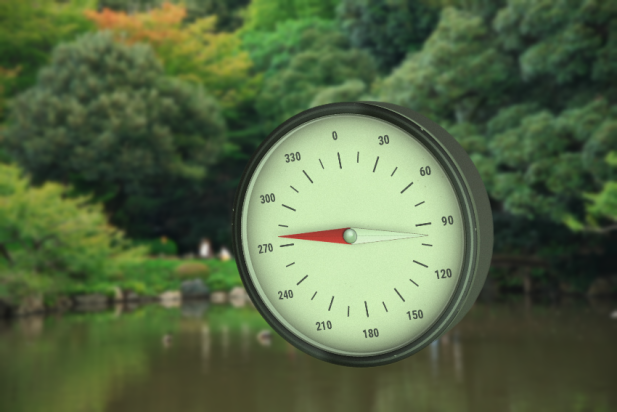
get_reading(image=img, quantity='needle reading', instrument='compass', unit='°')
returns 277.5 °
